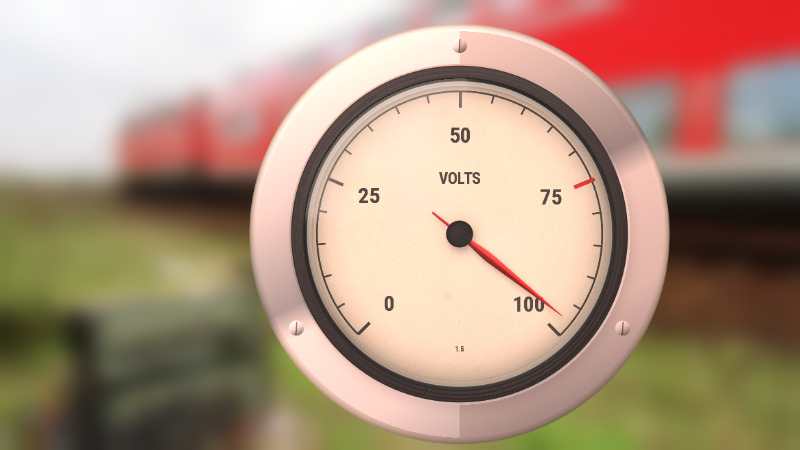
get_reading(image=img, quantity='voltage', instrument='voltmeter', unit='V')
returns 97.5 V
